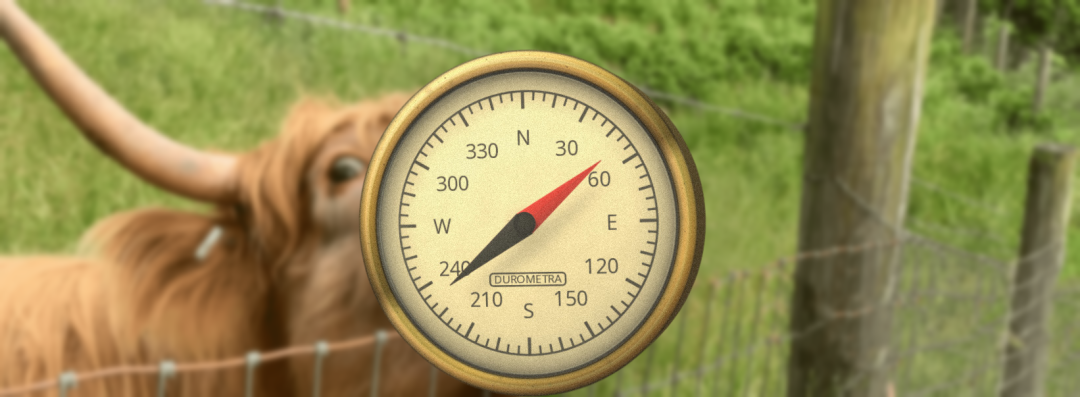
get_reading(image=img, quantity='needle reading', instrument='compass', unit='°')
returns 52.5 °
